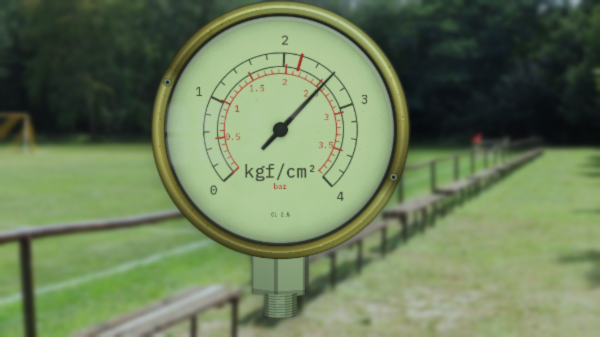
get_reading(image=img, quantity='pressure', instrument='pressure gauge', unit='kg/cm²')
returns 2.6 kg/cm²
